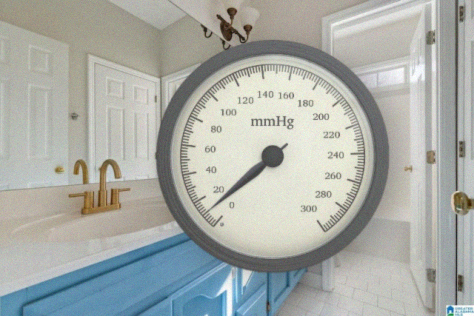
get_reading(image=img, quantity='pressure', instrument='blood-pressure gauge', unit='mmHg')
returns 10 mmHg
